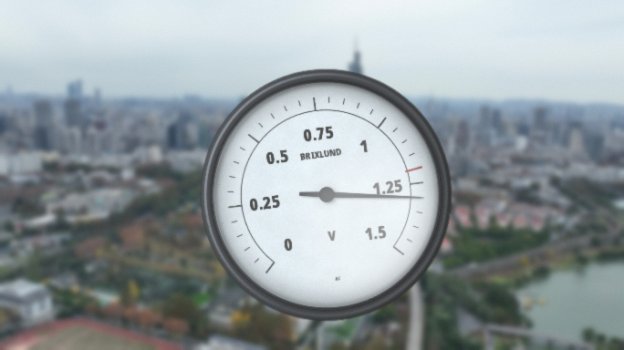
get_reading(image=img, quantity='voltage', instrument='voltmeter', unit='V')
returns 1.3 V
